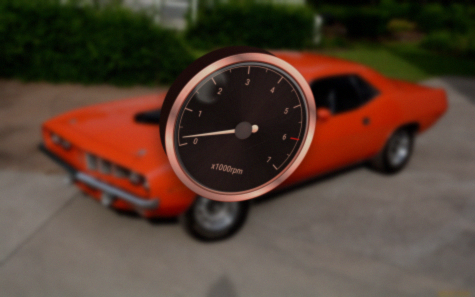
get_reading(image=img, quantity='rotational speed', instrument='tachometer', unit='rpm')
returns 250 rpm
